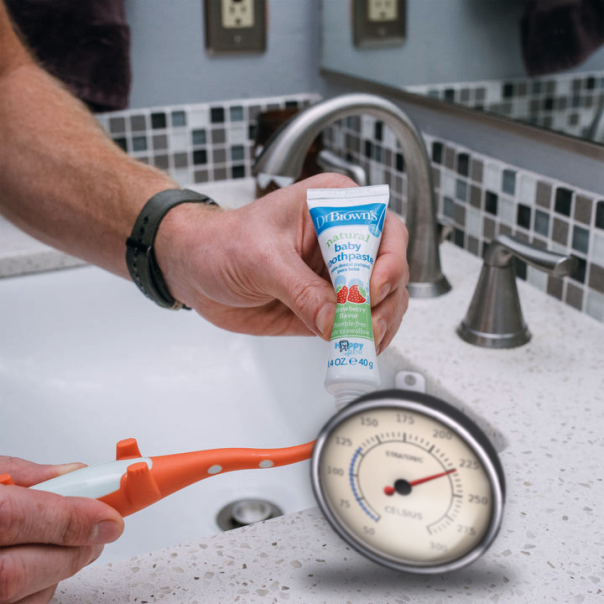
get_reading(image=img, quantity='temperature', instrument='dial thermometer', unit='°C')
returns 225 °C
